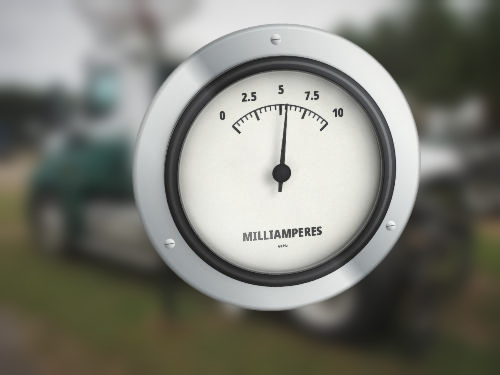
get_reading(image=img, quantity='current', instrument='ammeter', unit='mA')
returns 5.5 mA
